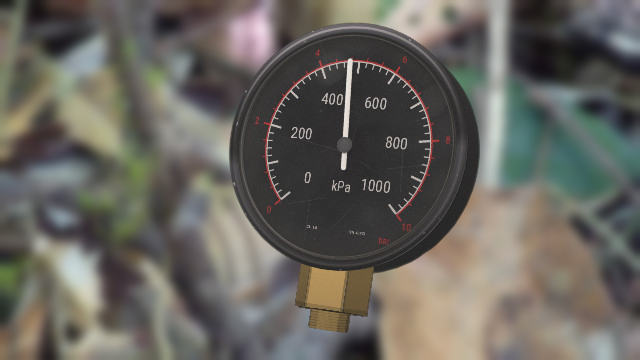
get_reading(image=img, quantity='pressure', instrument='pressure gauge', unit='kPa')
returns 480 kPa
